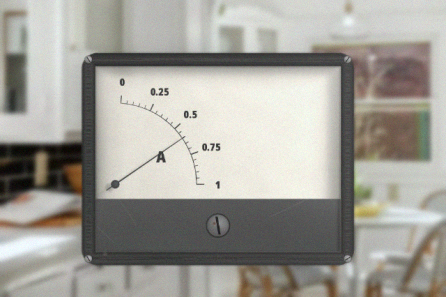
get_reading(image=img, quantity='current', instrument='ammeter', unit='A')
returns 0.6 A
